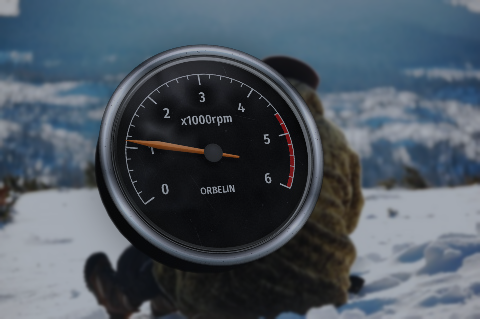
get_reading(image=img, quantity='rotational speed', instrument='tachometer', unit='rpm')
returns 1100 rpm
